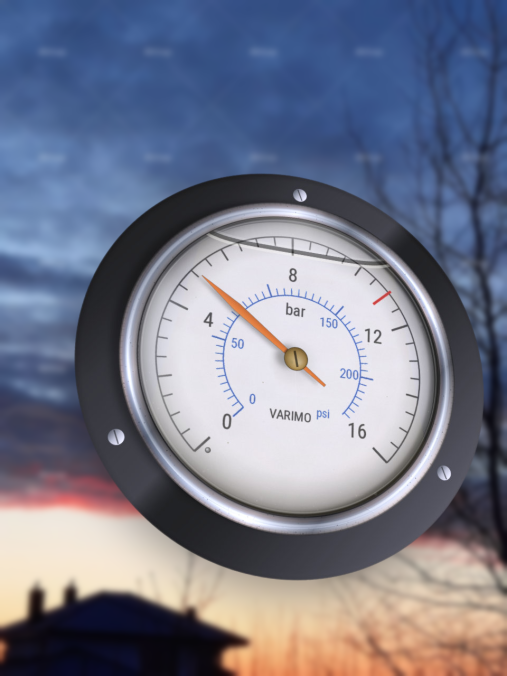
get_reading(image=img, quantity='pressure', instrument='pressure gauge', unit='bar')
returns 5 bar
